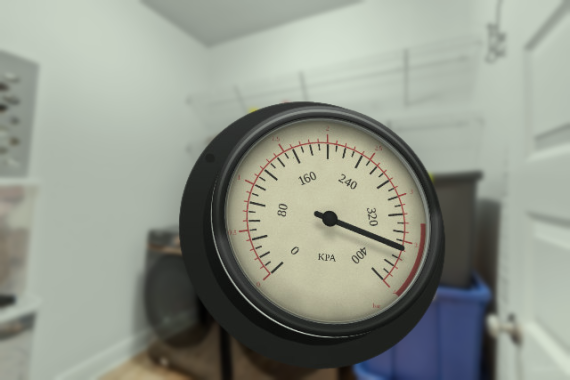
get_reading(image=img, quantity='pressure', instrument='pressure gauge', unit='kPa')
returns 360 kPa
